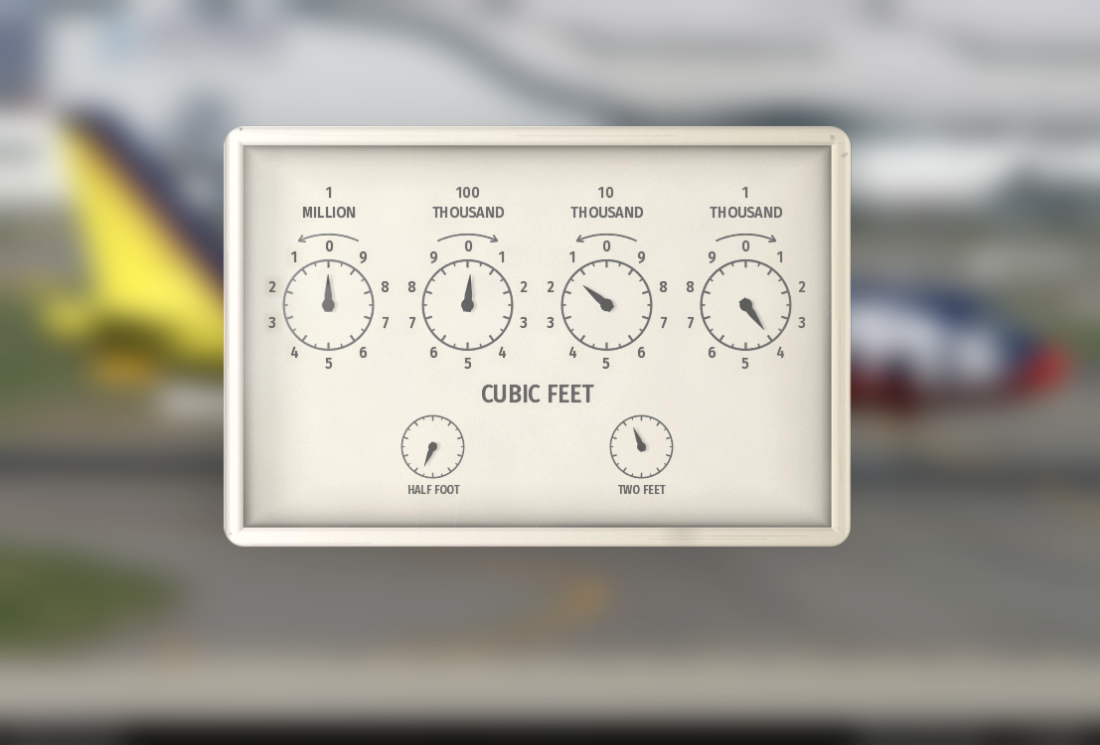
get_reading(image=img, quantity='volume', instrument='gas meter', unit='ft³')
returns 1400 ft³
